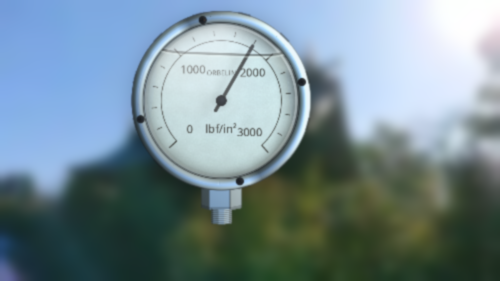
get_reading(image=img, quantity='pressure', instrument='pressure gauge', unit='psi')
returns 1800 psi
